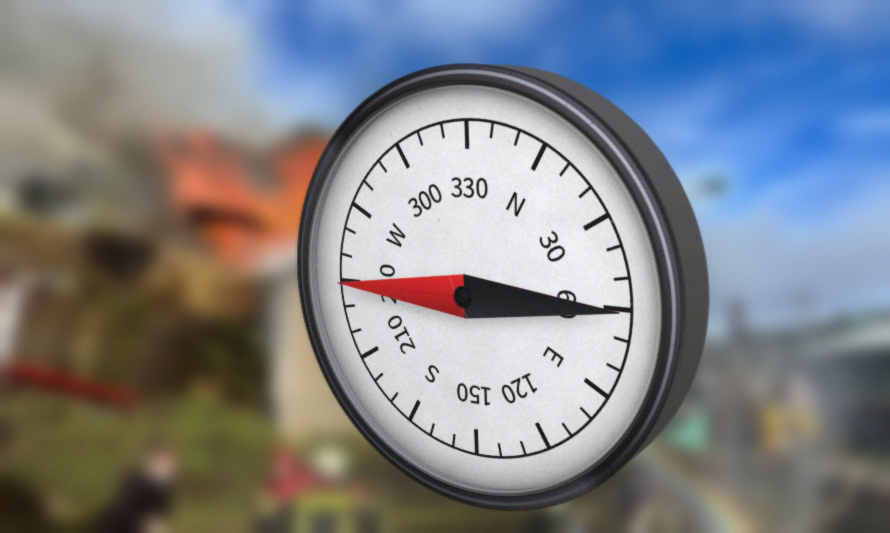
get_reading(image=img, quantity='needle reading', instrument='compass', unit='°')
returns 240 °
